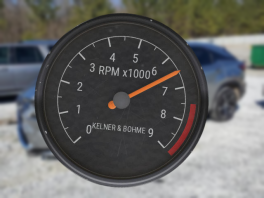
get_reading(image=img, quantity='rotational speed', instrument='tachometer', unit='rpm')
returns 6500 rpm
